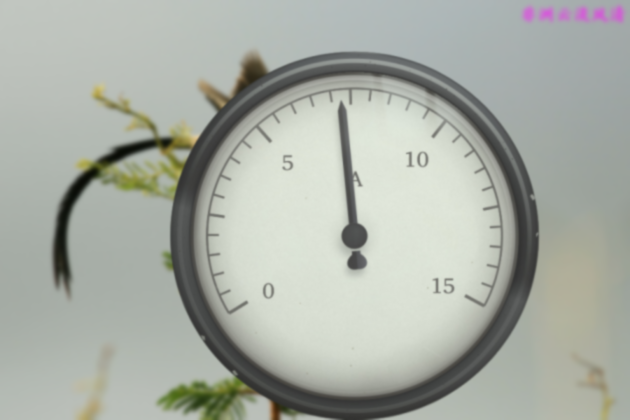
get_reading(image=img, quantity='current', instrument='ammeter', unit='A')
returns 7.25 A
